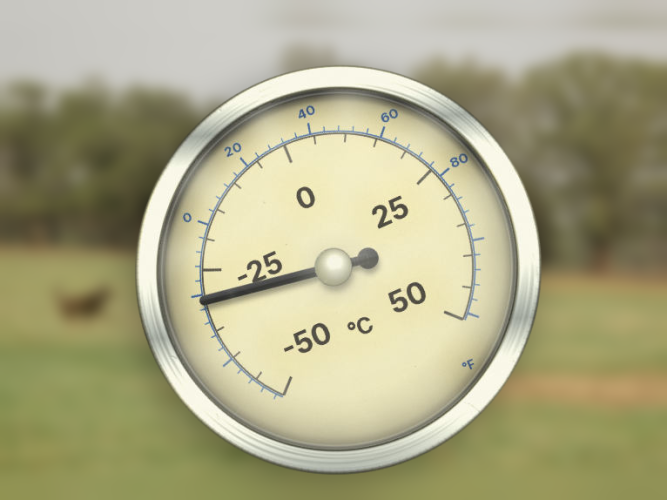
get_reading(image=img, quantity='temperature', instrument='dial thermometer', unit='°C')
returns -30 °C
